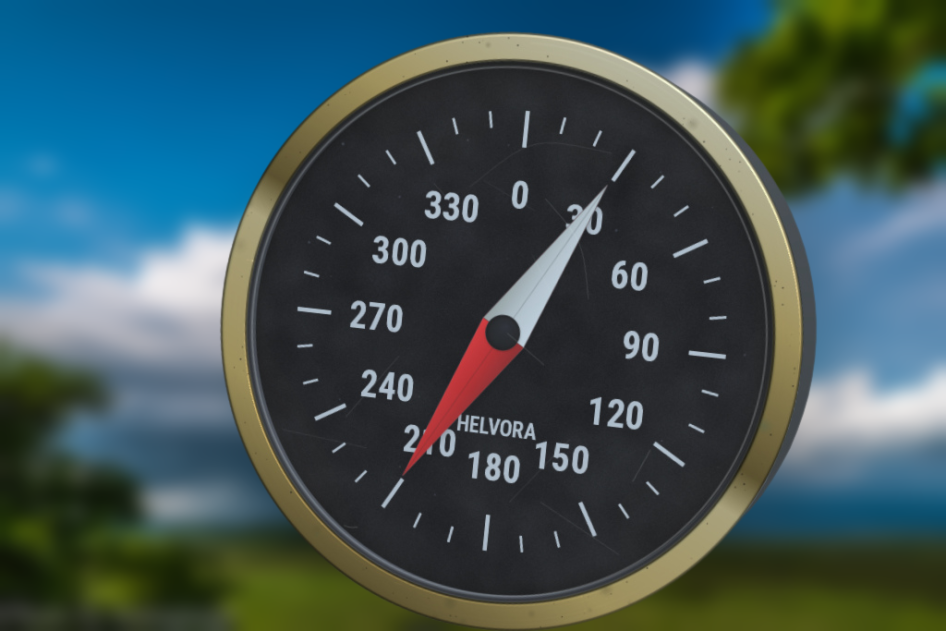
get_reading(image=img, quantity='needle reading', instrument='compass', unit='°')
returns 210 °
